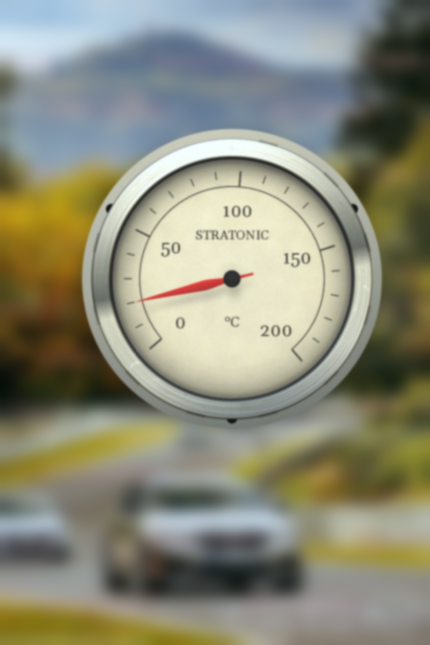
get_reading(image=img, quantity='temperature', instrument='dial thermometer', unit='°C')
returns 20 °C
